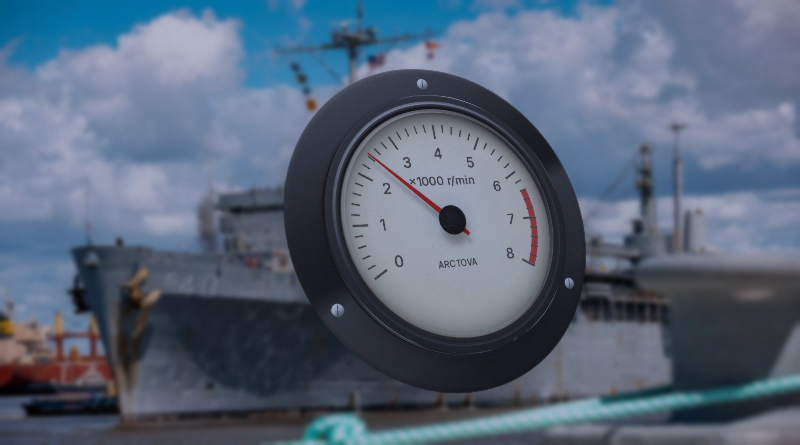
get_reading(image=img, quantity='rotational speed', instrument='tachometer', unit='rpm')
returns 2400 rpm
